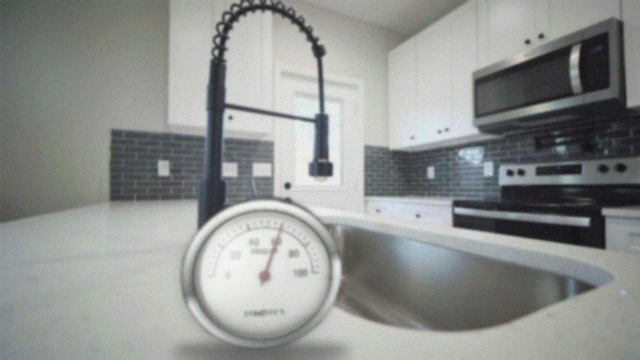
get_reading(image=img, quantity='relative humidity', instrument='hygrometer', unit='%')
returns 60 %
